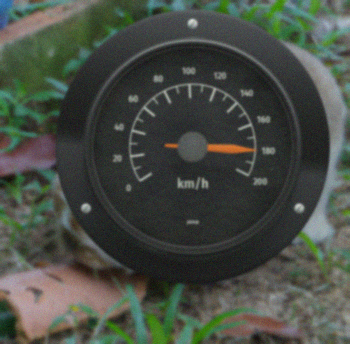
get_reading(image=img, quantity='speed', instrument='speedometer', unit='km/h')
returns 180 km/h
